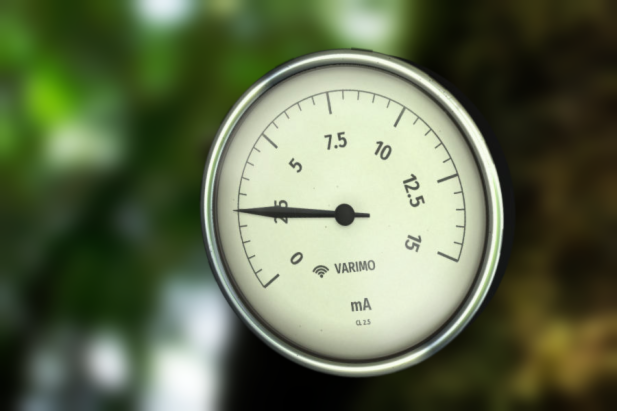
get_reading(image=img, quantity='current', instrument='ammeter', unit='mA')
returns 2.5 mA
